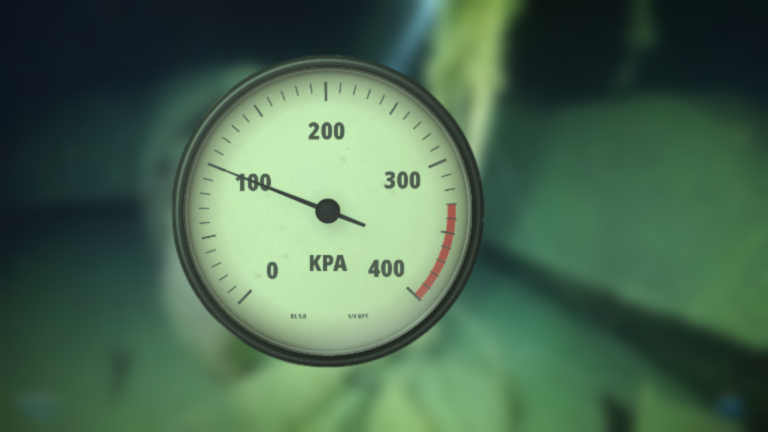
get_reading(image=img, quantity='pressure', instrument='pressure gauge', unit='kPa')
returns 100 kPa
